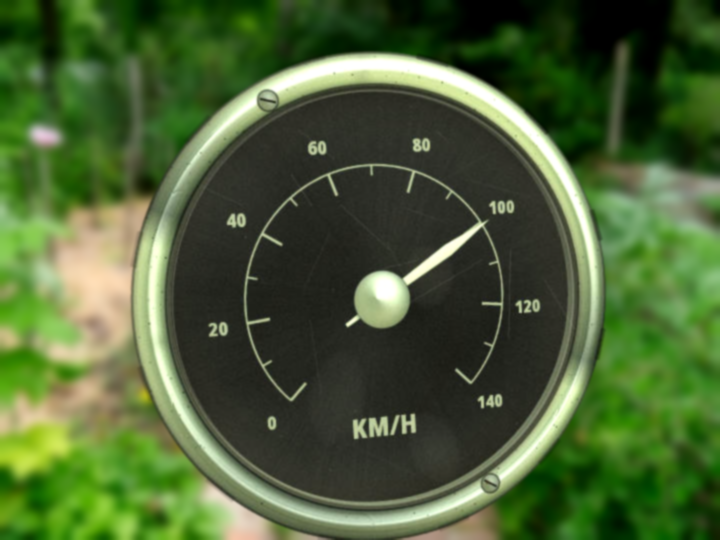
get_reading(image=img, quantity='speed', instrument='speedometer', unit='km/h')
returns 100 km/h
